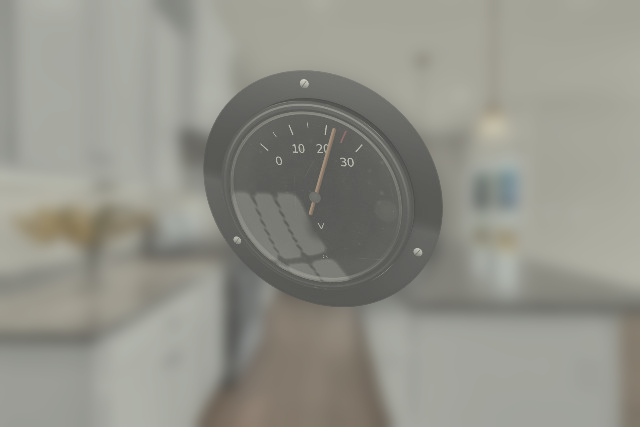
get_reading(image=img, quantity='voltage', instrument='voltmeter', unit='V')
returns 22.5 V
